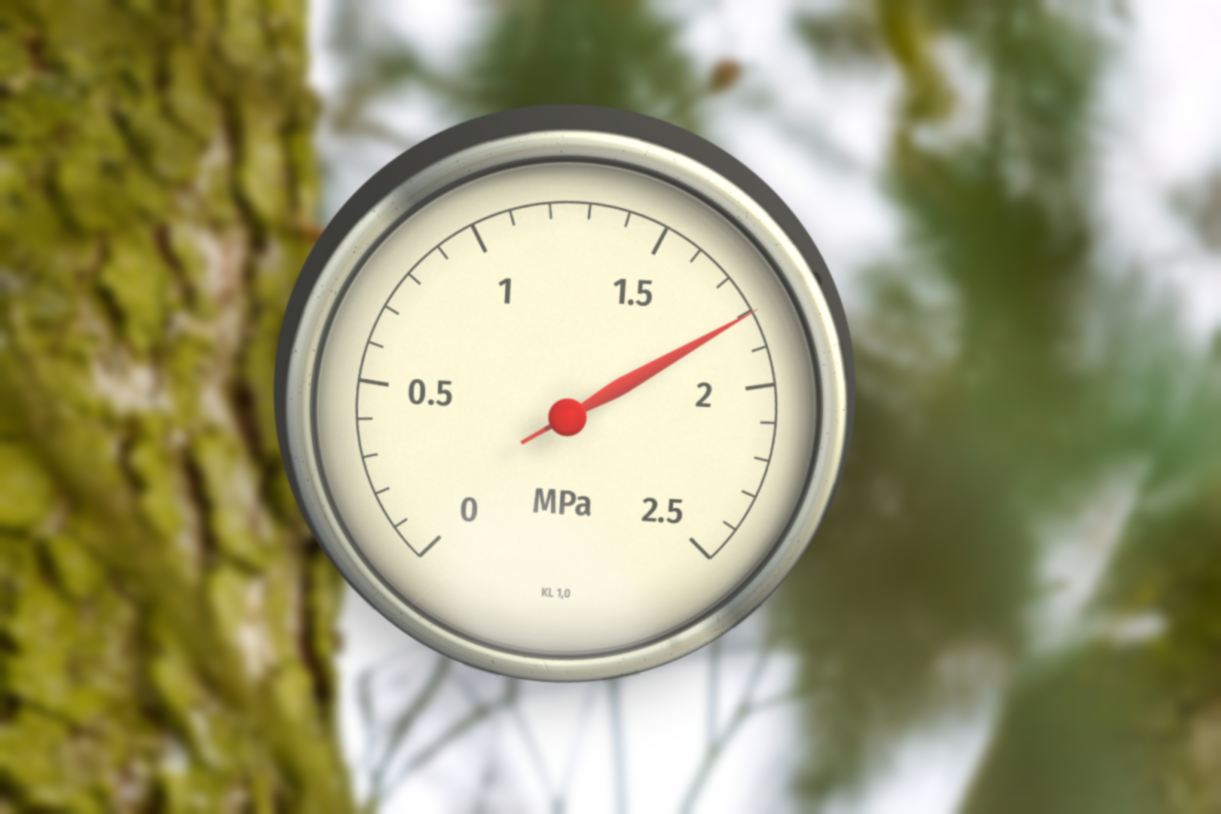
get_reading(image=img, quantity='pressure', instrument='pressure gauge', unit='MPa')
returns 1.8 MPa
